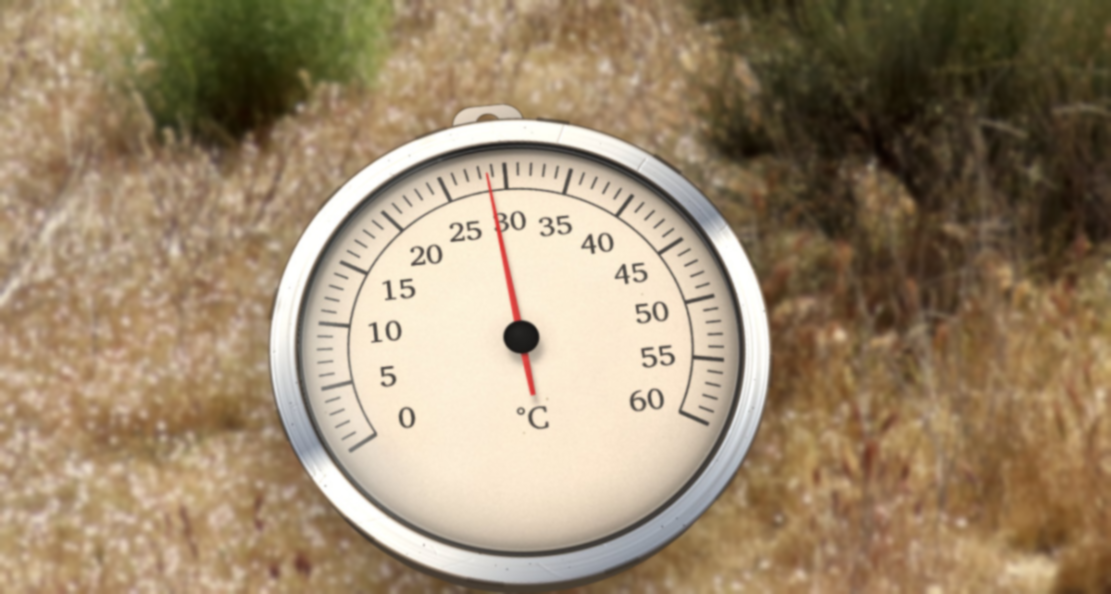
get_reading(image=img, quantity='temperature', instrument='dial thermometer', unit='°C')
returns 28.5 °C
